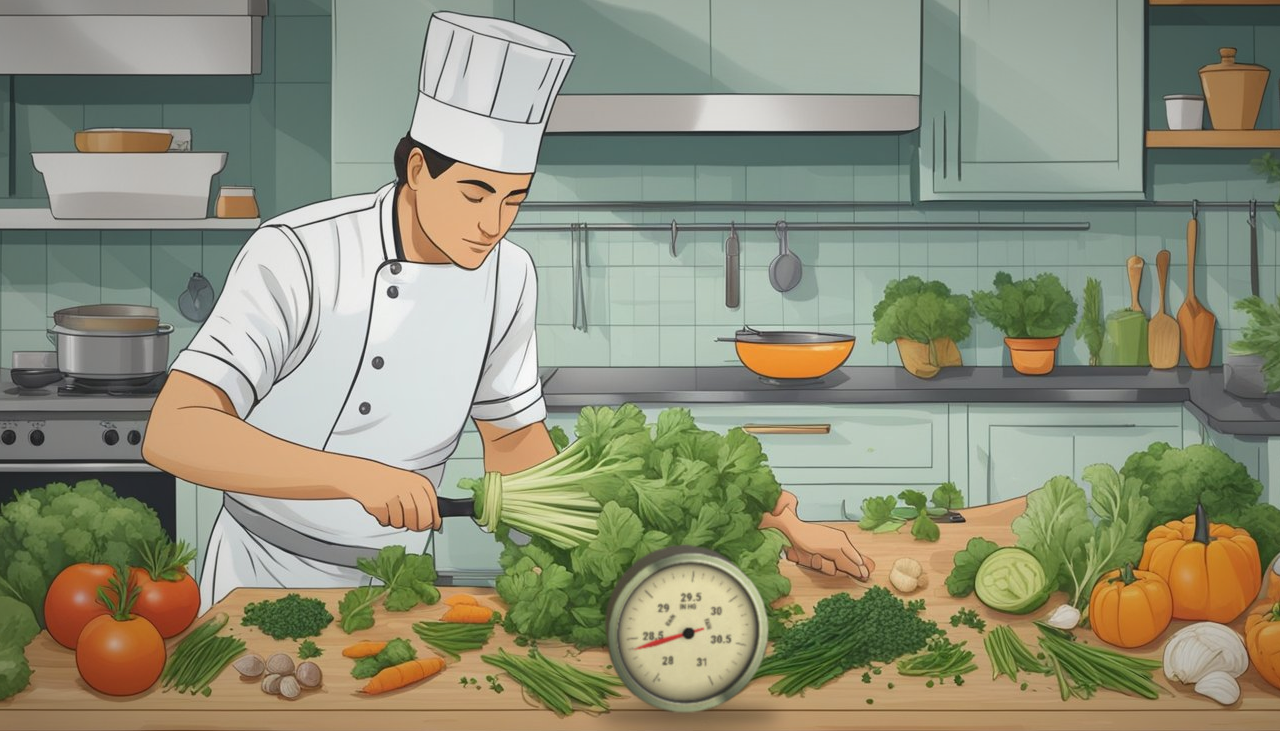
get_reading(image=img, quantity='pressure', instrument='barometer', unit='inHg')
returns 28.4 inHg
